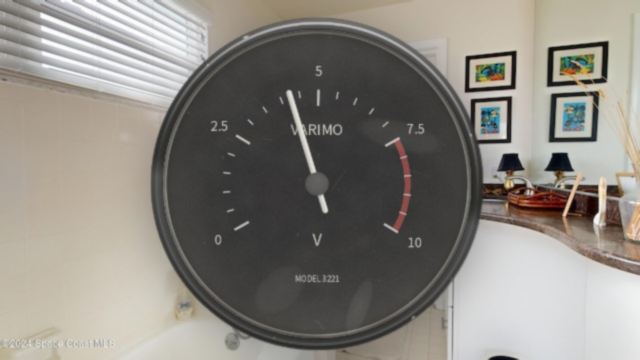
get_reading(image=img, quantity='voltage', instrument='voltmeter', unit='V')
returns 4.25 V
